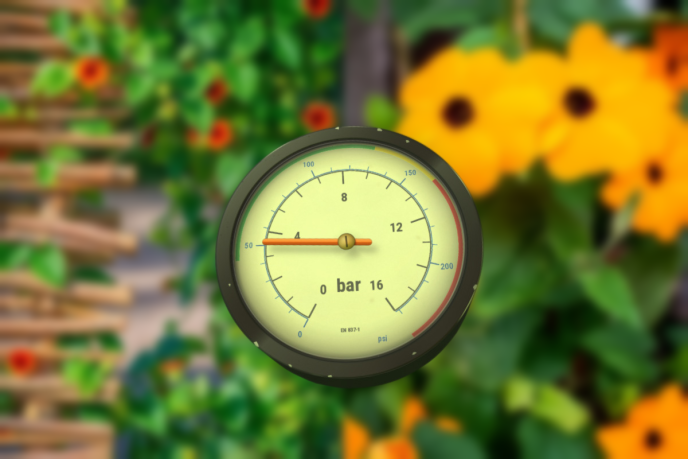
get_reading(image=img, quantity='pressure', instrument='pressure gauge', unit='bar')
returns 3.5 bar
